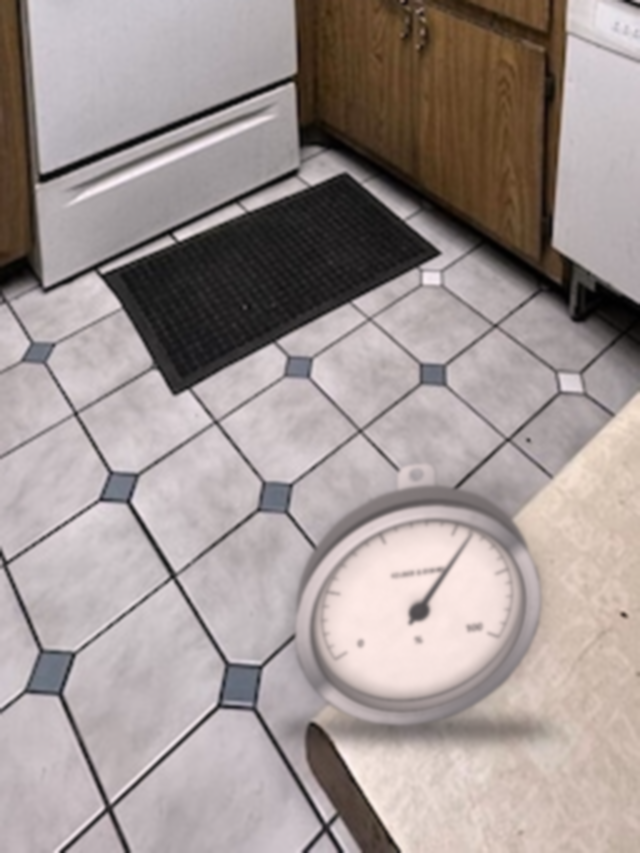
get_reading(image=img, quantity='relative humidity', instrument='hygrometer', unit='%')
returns 64 %
